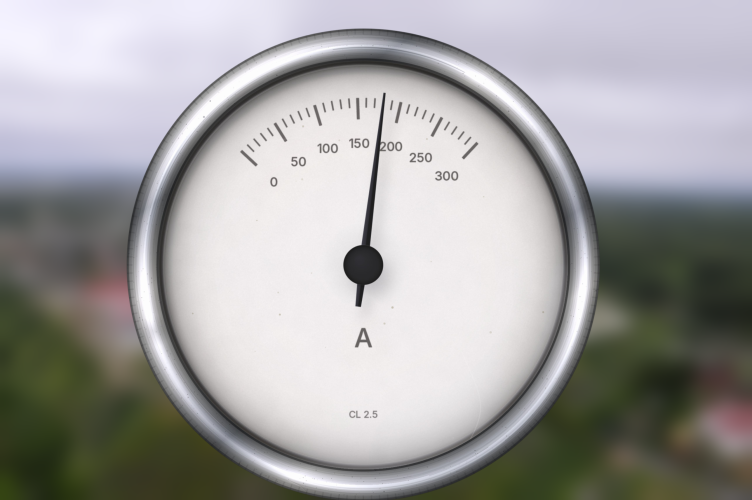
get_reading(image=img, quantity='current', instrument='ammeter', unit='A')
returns 180 A
